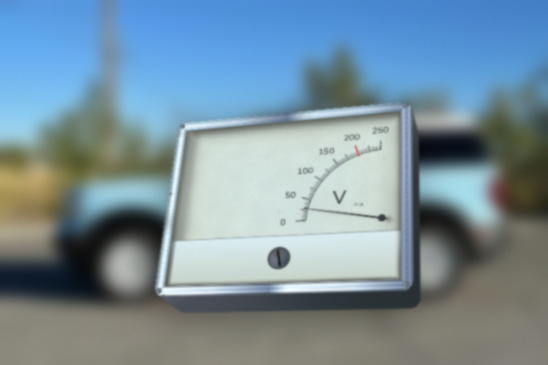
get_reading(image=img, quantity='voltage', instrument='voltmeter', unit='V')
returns 25 V
